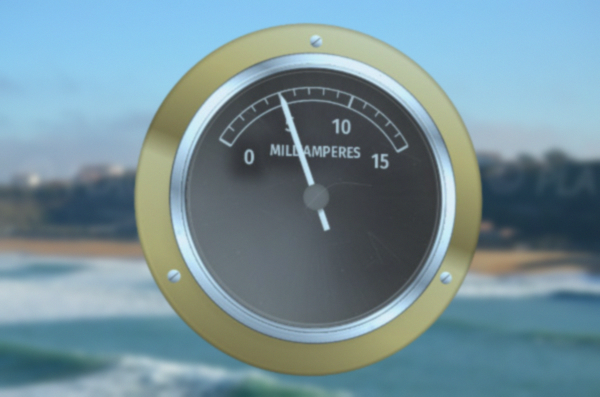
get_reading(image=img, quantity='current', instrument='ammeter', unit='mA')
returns 5 mA
